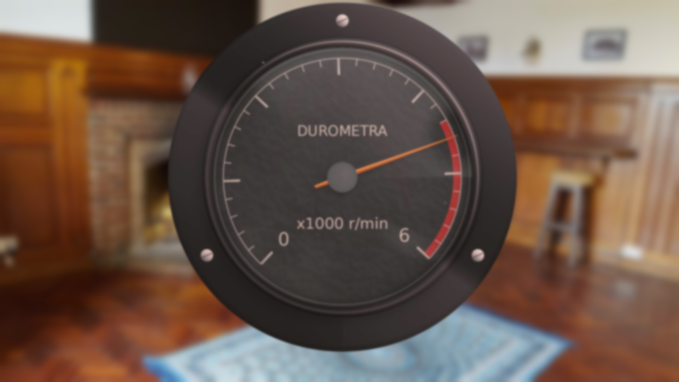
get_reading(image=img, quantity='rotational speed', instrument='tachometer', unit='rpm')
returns 4600 rpm
